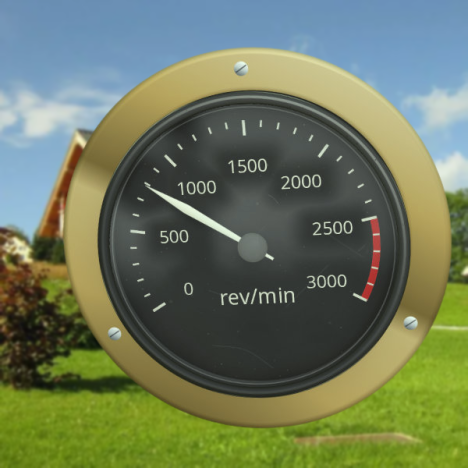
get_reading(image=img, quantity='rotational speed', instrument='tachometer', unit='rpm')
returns 800 rpm
